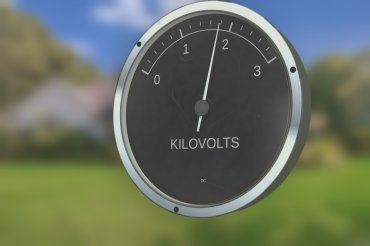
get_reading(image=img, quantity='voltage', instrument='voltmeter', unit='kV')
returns 1.8 kV
